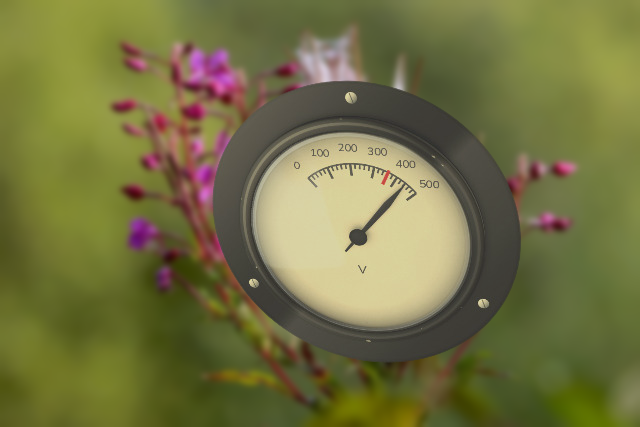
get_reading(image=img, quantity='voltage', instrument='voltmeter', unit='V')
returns 440 V
